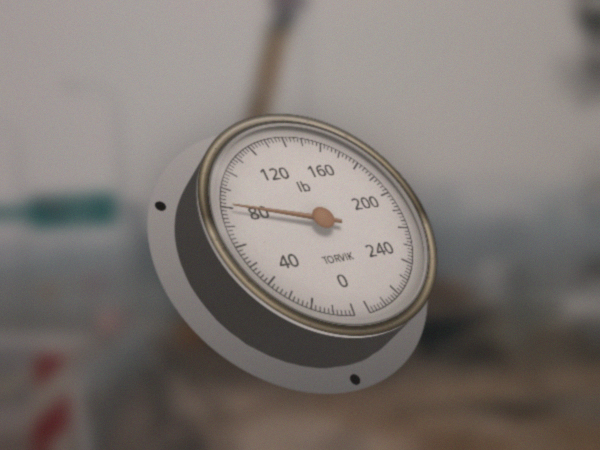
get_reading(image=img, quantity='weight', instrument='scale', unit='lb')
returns 80 lb
